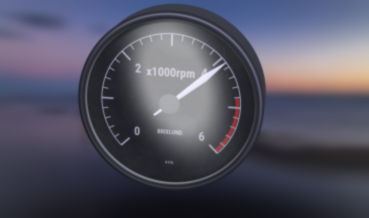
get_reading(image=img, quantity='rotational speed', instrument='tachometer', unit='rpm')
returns 4100 rpm
